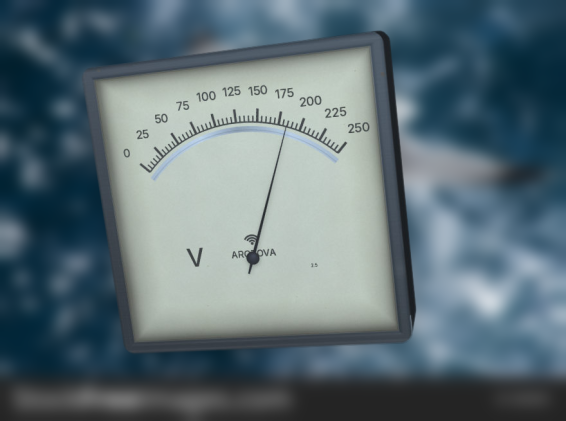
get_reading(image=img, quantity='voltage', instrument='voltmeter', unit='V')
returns 185 V
